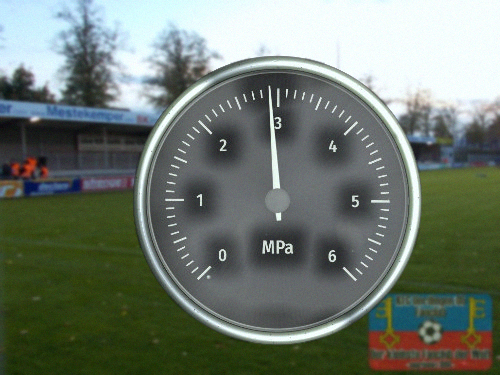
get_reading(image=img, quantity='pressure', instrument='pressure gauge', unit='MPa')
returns 2.9 MPa
